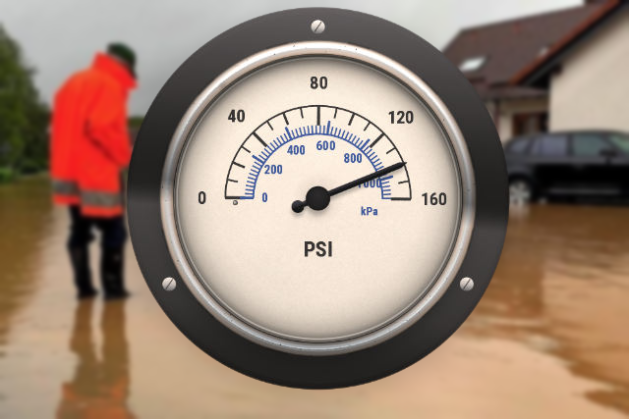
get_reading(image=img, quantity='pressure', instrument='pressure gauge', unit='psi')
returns 140 psi
